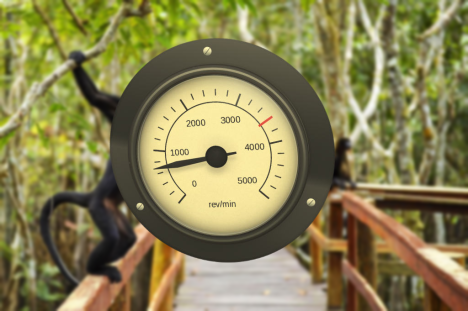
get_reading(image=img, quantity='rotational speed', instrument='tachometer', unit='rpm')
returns 700 rpm
